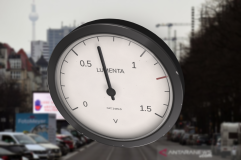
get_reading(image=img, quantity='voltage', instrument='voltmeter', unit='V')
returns 0.7 V
